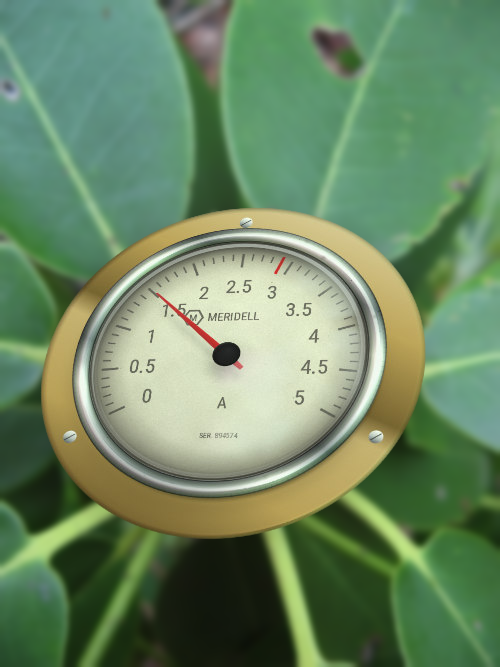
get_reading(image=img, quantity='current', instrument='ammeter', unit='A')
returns 1.5 A
